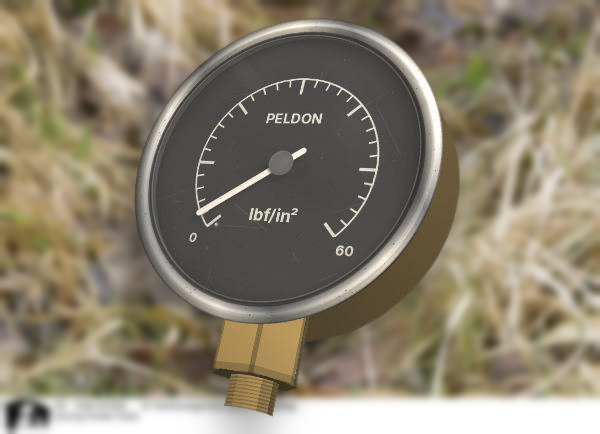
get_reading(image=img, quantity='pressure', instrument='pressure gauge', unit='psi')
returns 2 psi
